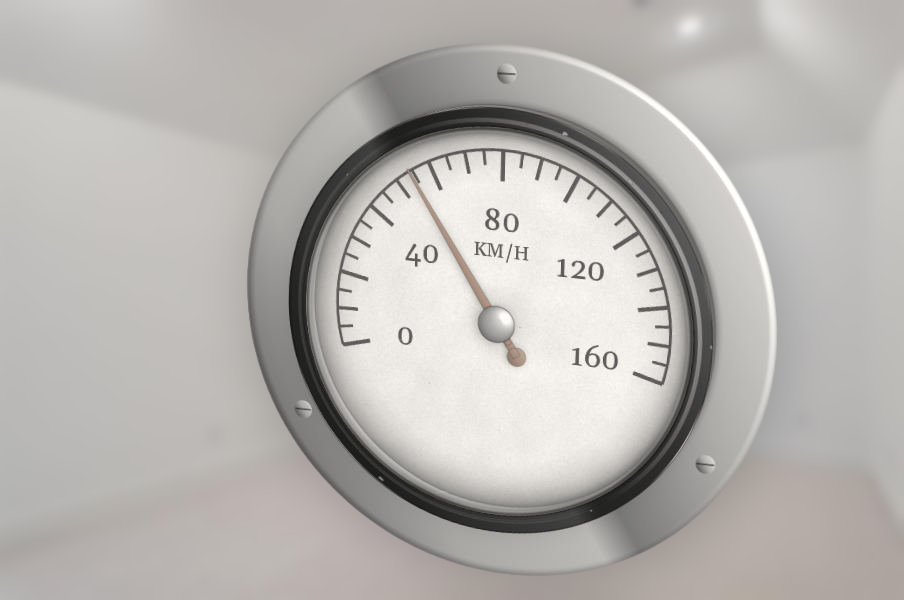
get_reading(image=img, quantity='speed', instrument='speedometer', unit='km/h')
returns 55 km/h
